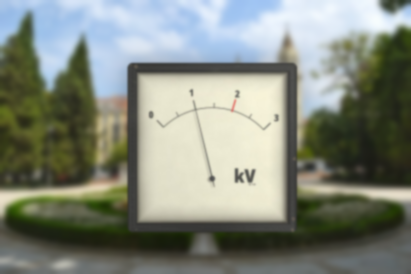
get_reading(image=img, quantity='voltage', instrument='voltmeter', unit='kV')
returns 1 kV
